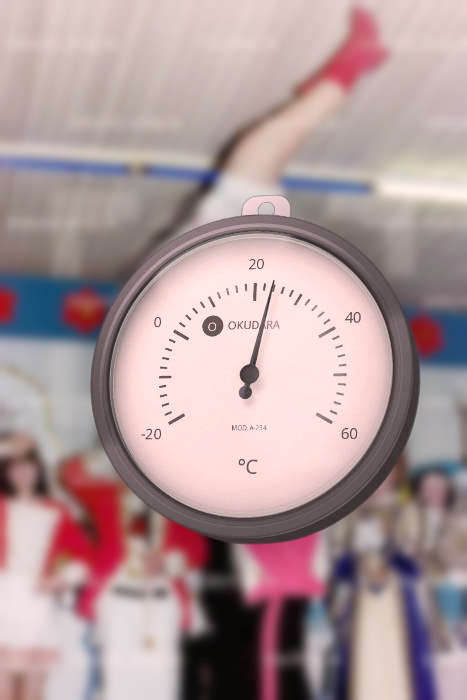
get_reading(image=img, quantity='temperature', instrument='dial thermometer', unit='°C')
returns 24 °C
